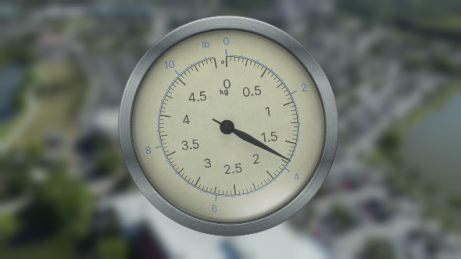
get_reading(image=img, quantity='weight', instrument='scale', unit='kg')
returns 1.7 kg
